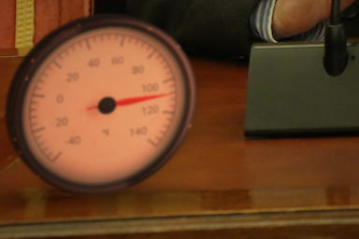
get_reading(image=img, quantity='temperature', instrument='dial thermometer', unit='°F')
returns 108 °F
